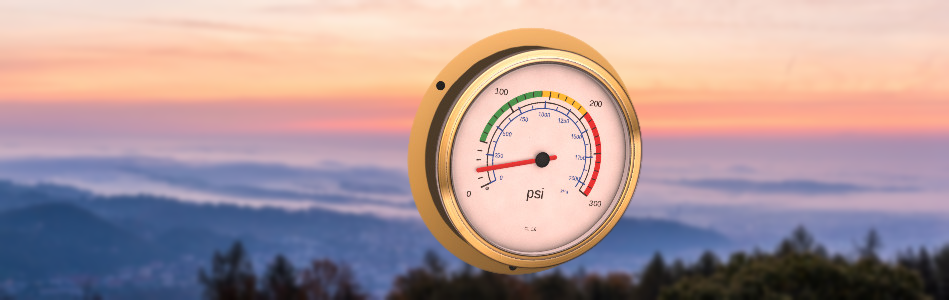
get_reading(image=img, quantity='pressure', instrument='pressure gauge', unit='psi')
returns 20 psi
